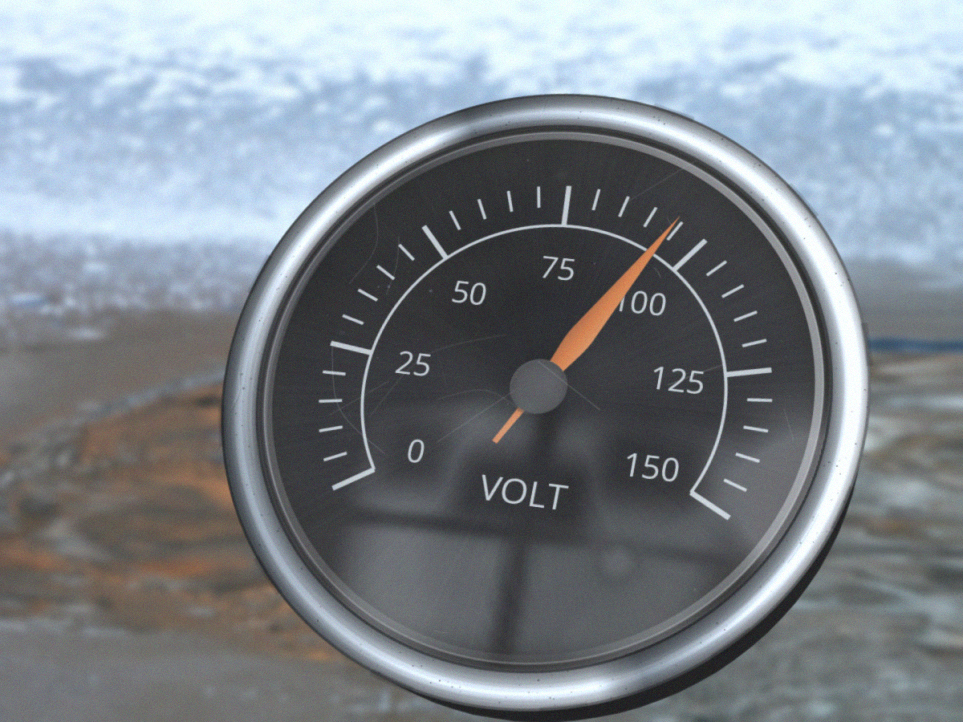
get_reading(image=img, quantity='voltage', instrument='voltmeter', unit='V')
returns 95 V
